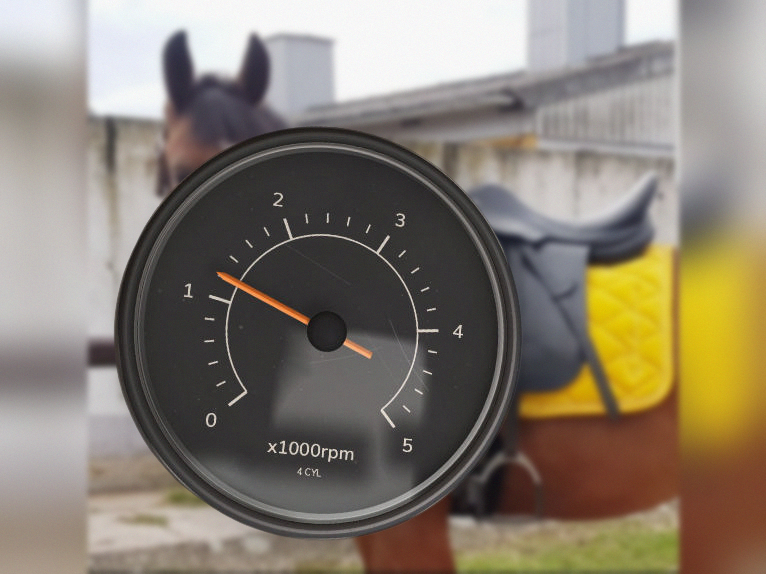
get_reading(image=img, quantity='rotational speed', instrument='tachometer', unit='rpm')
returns 1200 rpm
